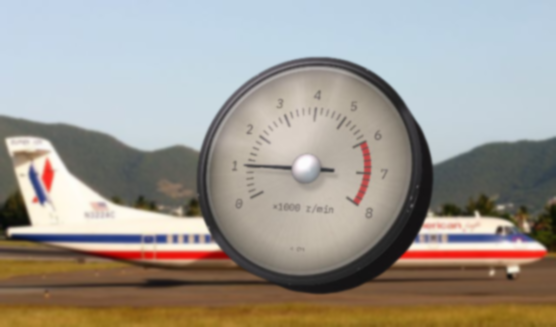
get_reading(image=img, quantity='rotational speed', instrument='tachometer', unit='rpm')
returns 1000 rpm
